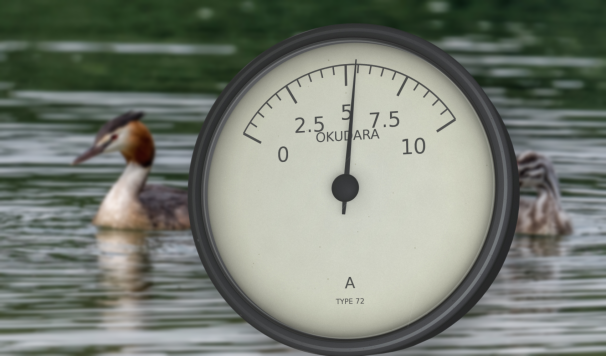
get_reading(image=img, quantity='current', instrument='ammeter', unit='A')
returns 5.5 A
